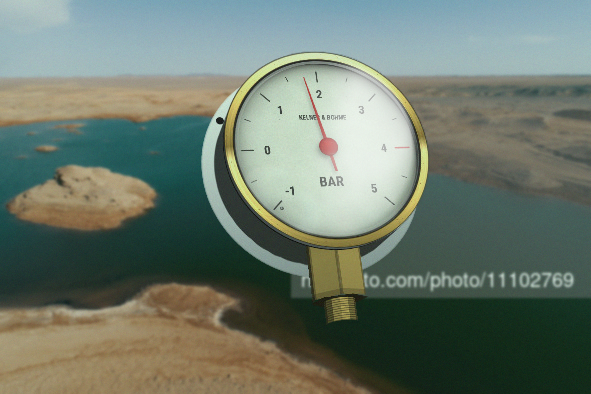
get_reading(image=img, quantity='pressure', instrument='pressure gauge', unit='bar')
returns 1.75 bar
